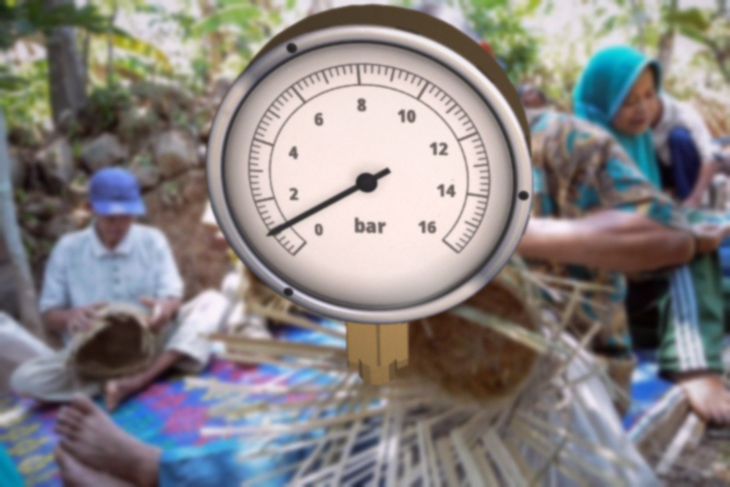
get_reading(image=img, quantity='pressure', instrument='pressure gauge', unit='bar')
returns 1 bar
